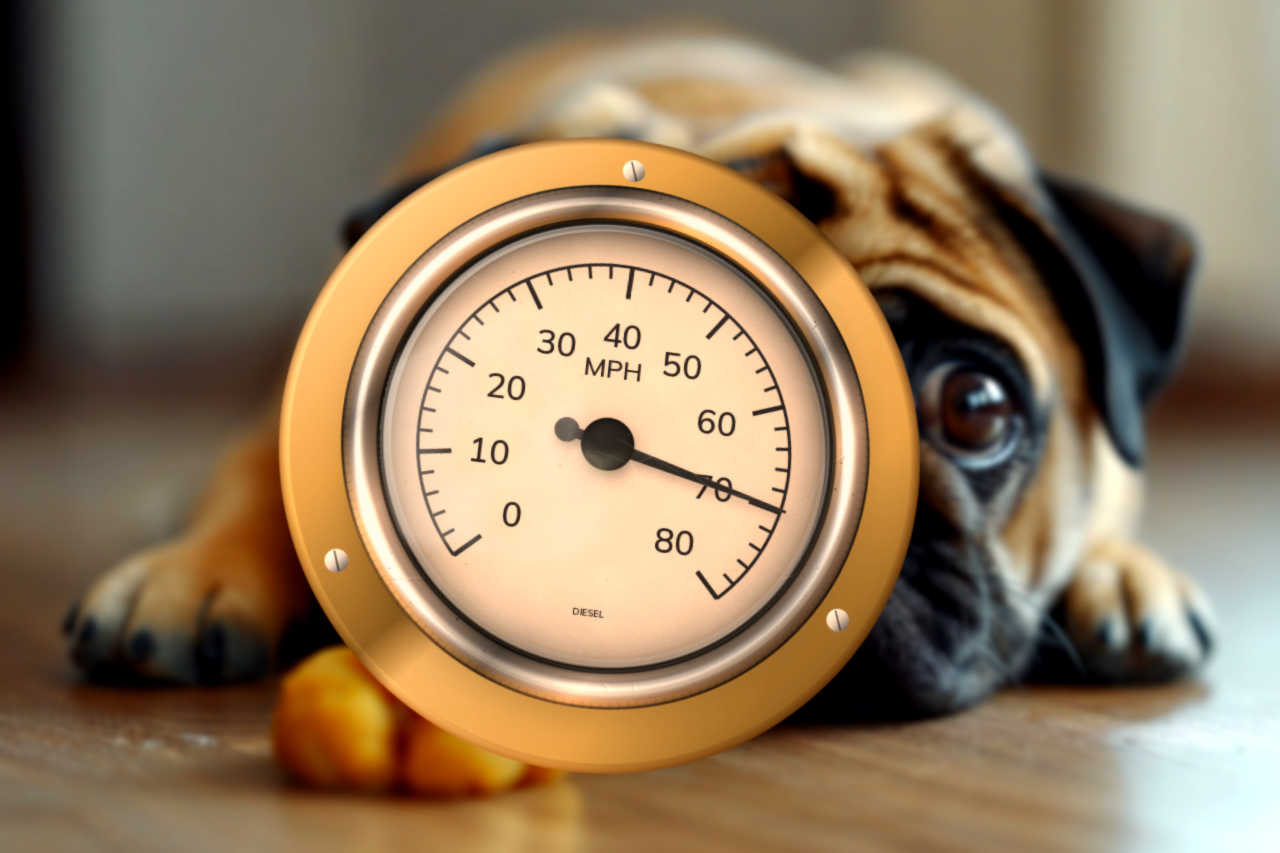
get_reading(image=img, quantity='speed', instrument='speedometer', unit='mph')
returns 70 mph
